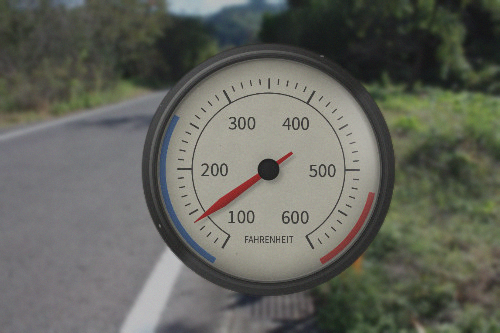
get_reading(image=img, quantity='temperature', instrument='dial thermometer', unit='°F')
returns 140 °F
